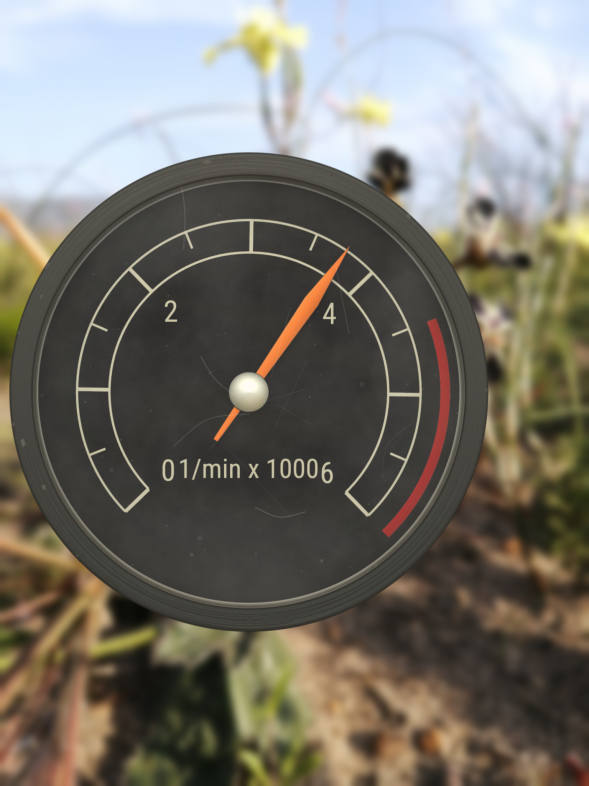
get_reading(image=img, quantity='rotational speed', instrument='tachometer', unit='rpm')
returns 3750 rpm
